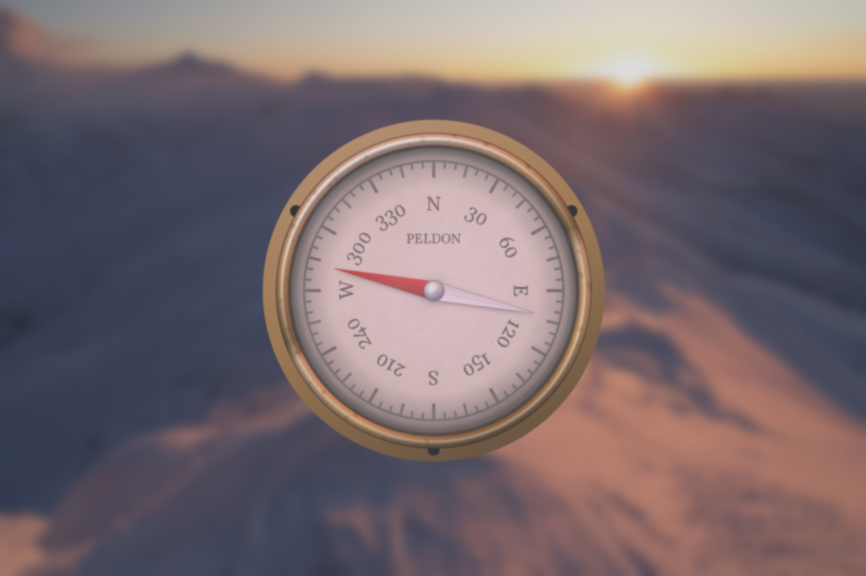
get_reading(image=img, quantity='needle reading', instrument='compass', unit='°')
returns 282.5 °
